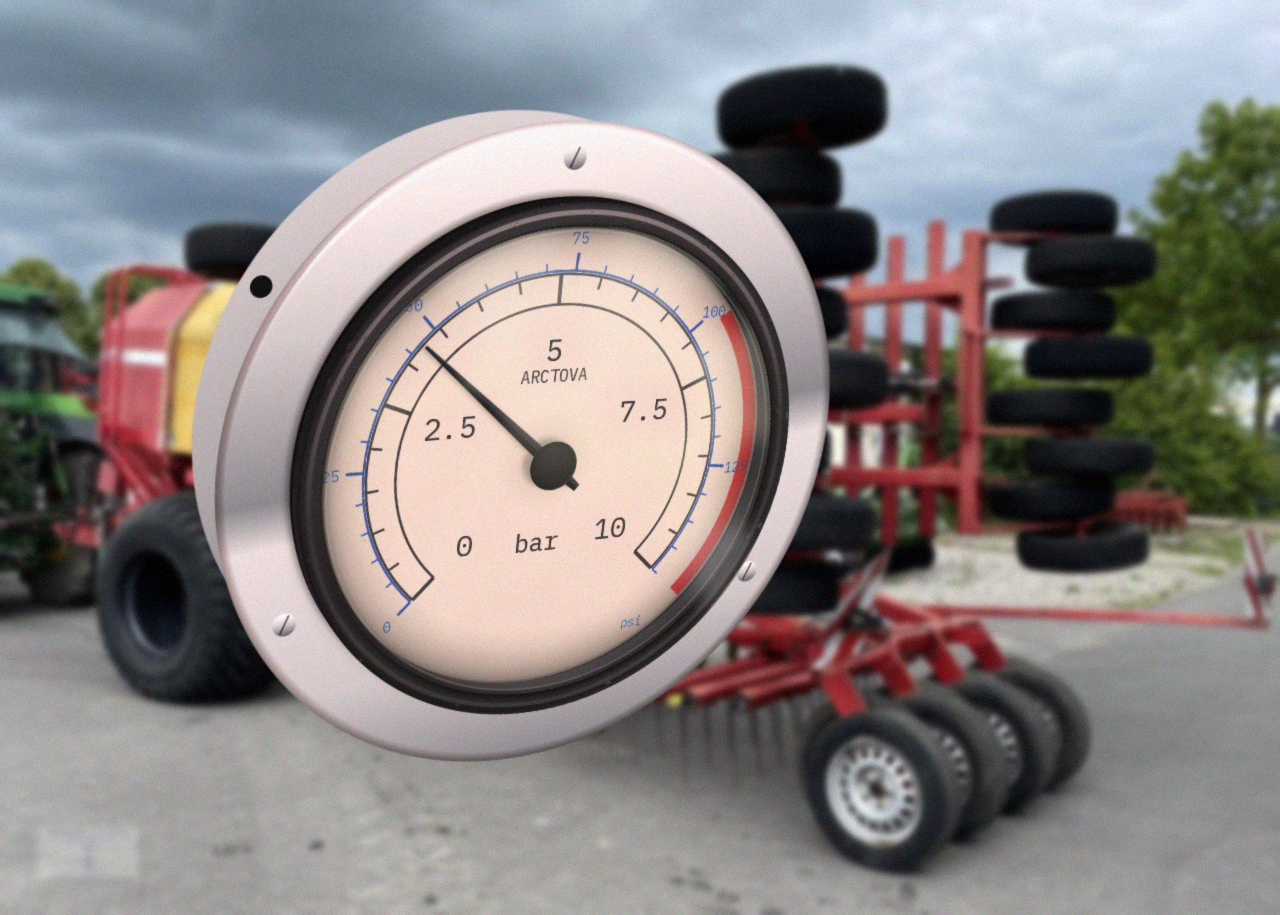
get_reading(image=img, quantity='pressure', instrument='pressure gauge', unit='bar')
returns 3.25 bar
